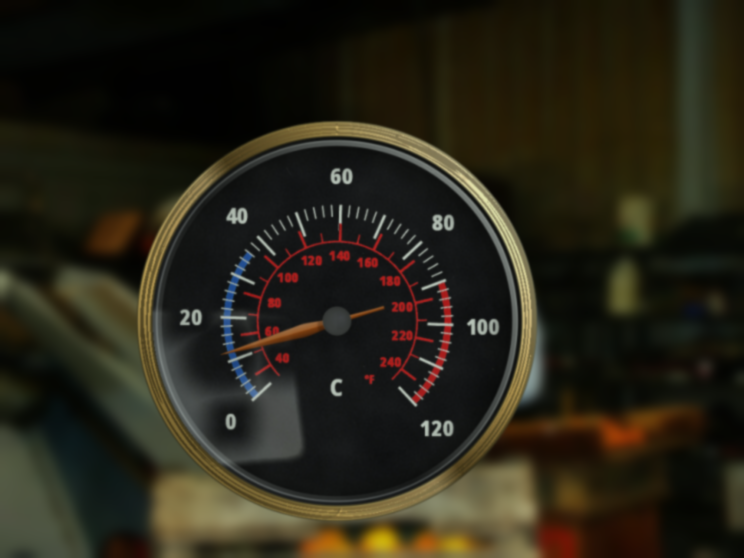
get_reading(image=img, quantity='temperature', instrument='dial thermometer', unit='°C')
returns 12 °C
